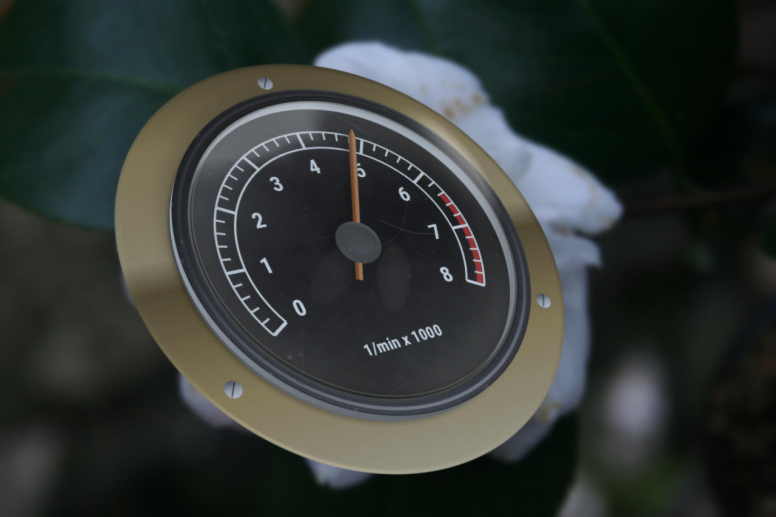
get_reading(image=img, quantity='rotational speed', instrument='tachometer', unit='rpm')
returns 4800 rpm
